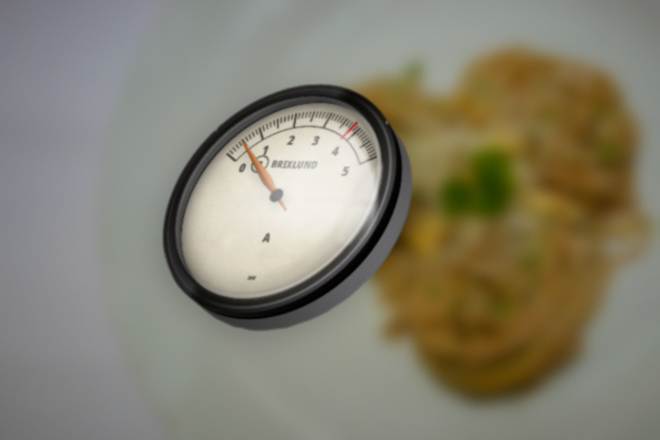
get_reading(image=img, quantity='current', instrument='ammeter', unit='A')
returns 0.5 A
